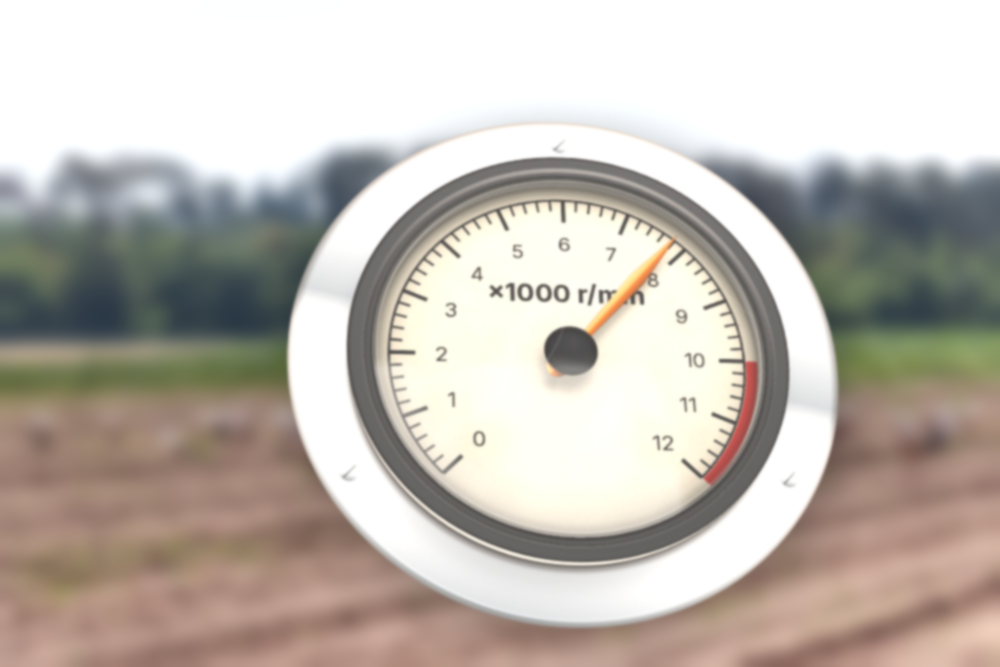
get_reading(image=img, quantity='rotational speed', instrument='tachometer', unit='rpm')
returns 7800 rpm
